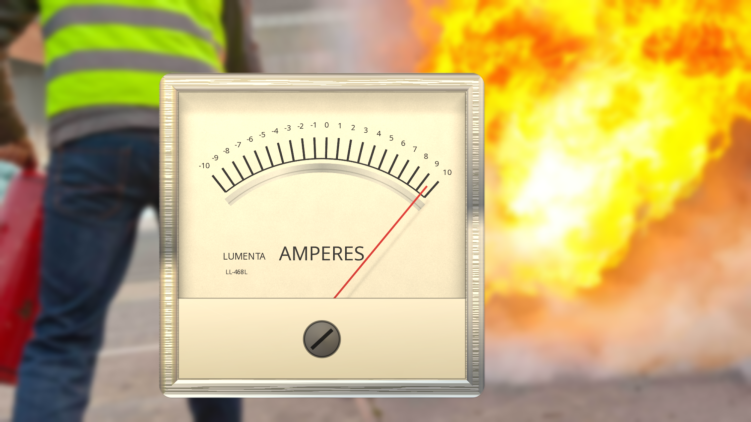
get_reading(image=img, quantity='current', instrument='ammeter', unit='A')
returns 9.5 A
